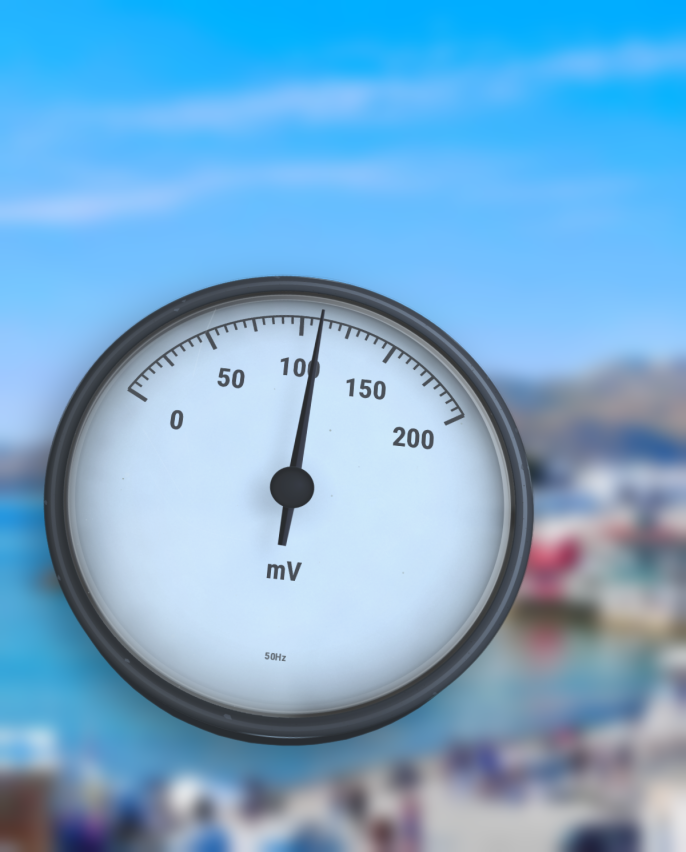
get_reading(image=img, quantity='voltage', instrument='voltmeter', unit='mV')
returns 110 mV
